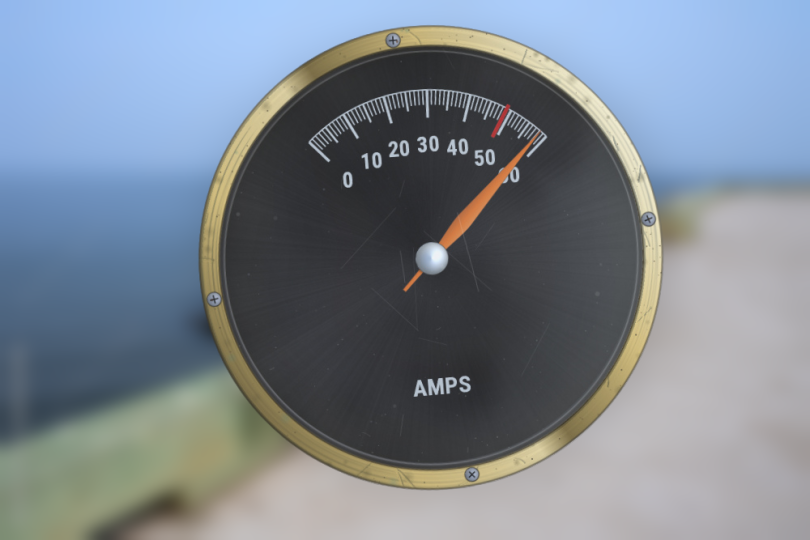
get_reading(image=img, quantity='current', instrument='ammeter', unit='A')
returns 58 A
